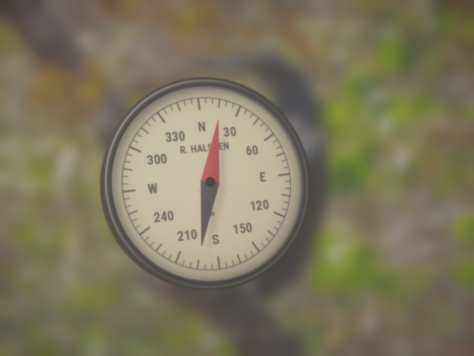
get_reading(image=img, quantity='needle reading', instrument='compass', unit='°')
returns 15 °
